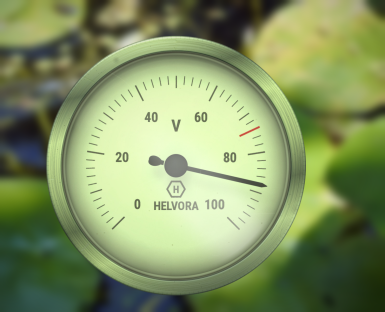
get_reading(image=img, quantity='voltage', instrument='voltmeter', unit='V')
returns 88 V
